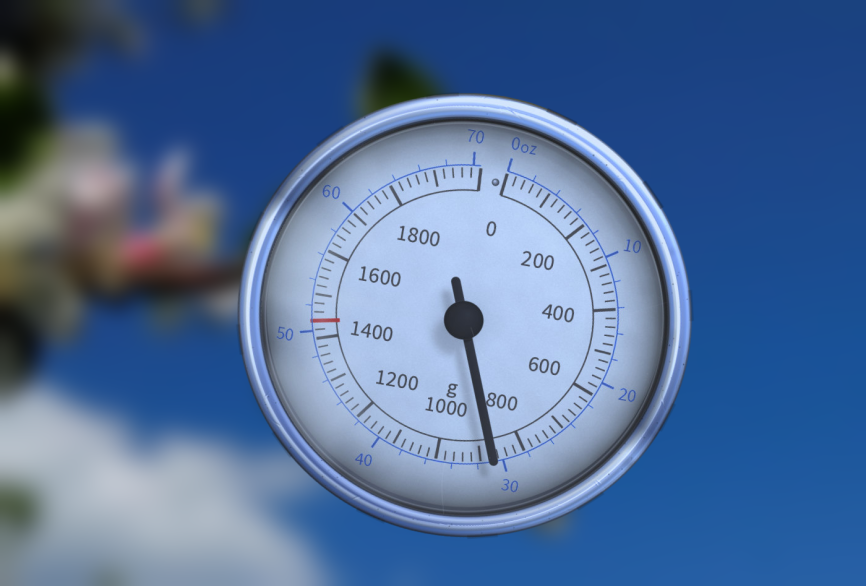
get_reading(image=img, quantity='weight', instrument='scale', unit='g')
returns 870 g
